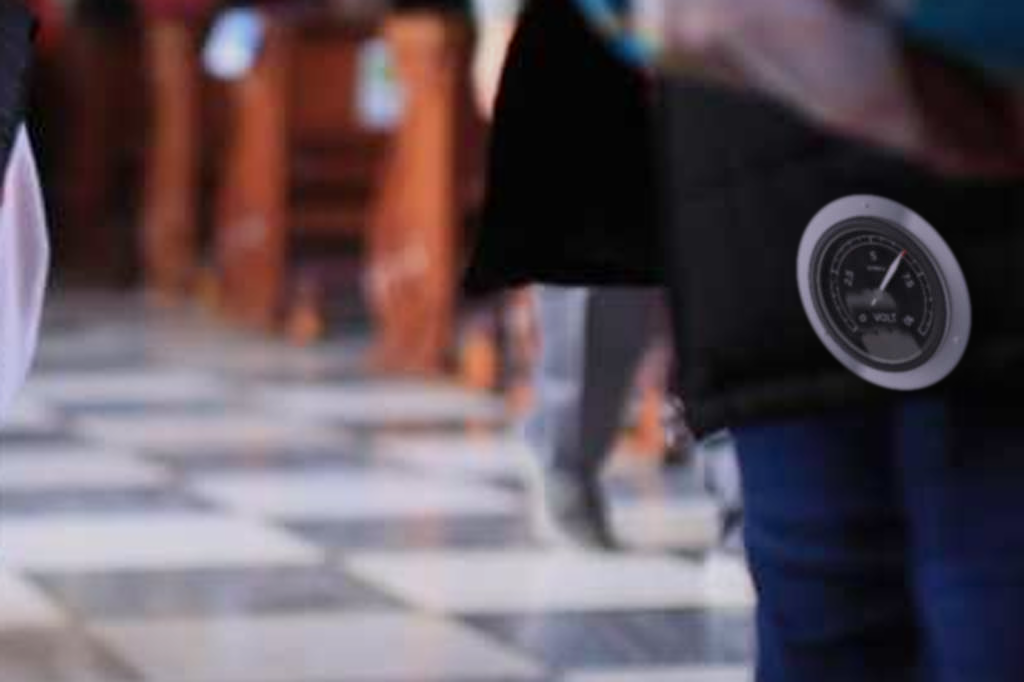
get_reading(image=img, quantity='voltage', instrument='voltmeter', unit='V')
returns 6.5 V
